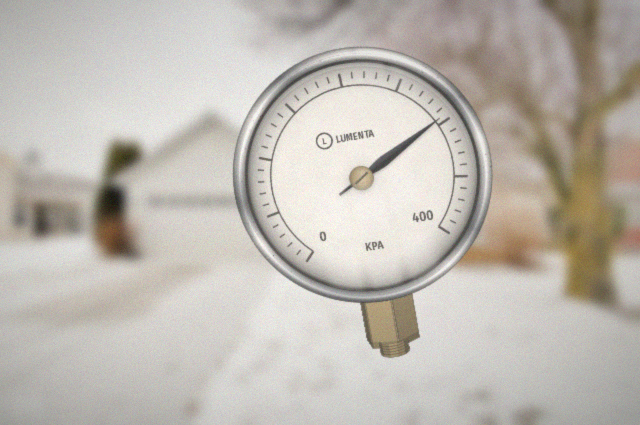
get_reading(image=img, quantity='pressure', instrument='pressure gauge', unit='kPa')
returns 295 kPa
